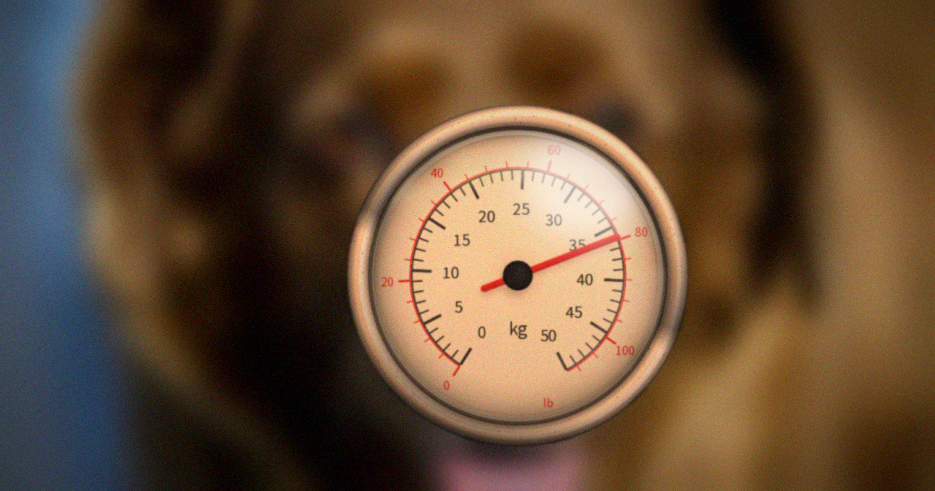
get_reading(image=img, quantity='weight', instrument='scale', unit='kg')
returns 36 kg
